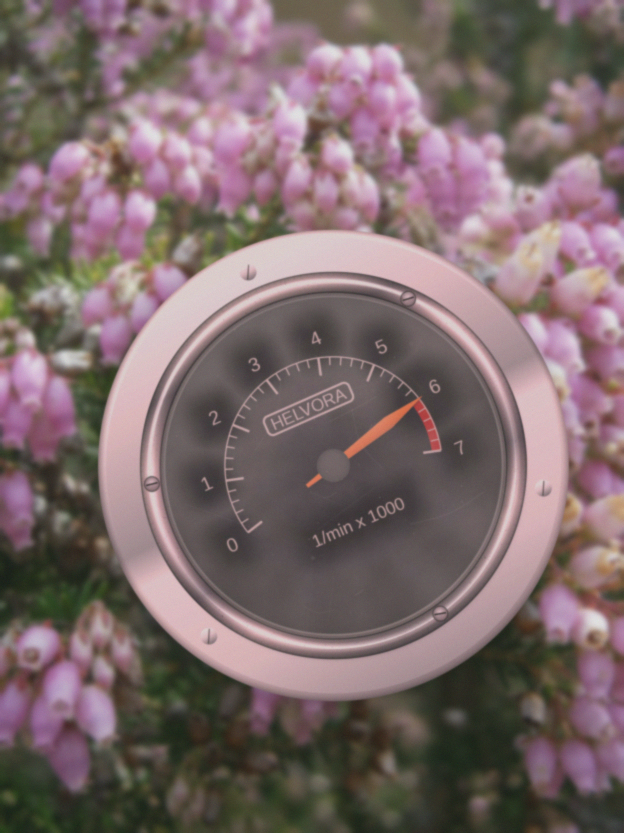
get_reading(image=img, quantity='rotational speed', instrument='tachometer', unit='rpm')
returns 6000 rpm
